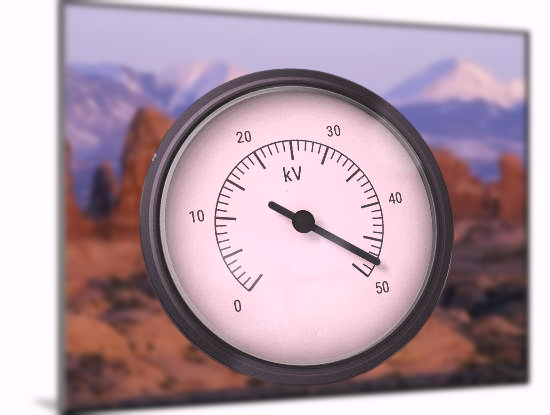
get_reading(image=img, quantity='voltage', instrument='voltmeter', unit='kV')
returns 48 kV
